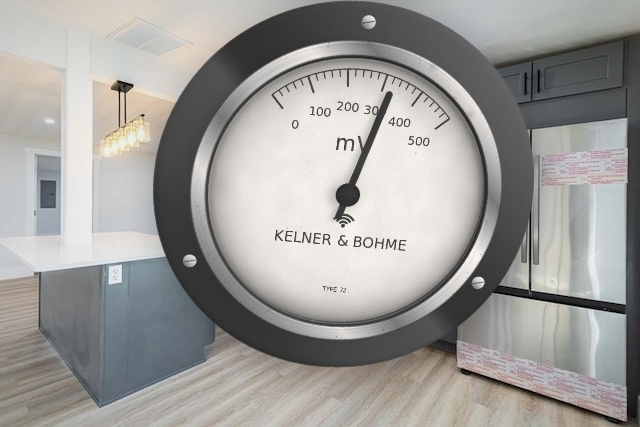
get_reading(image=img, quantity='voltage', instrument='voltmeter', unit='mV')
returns 320 mV
